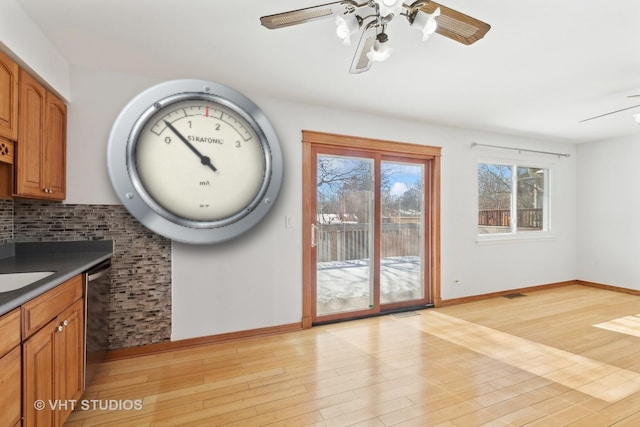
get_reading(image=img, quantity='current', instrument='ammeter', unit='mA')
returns 0.4 mA
